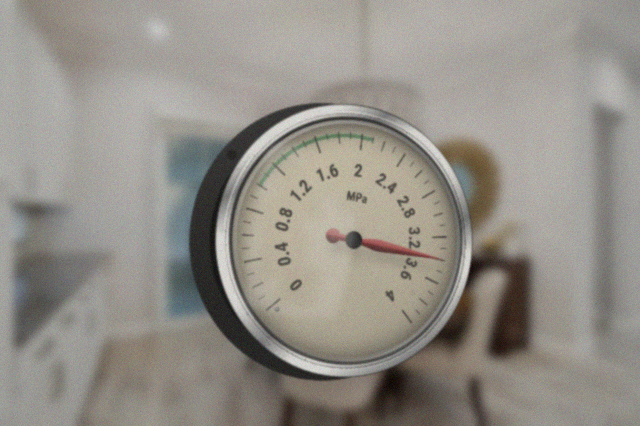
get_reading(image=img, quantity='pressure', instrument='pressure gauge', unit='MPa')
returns 3.4 MPa
